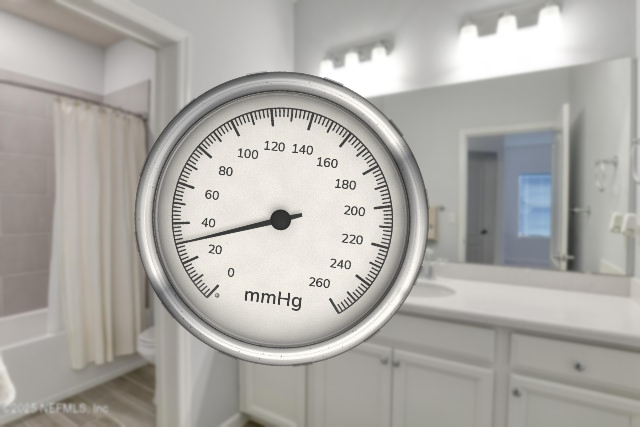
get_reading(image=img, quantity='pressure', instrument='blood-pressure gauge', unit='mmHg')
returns 30 mmHg
